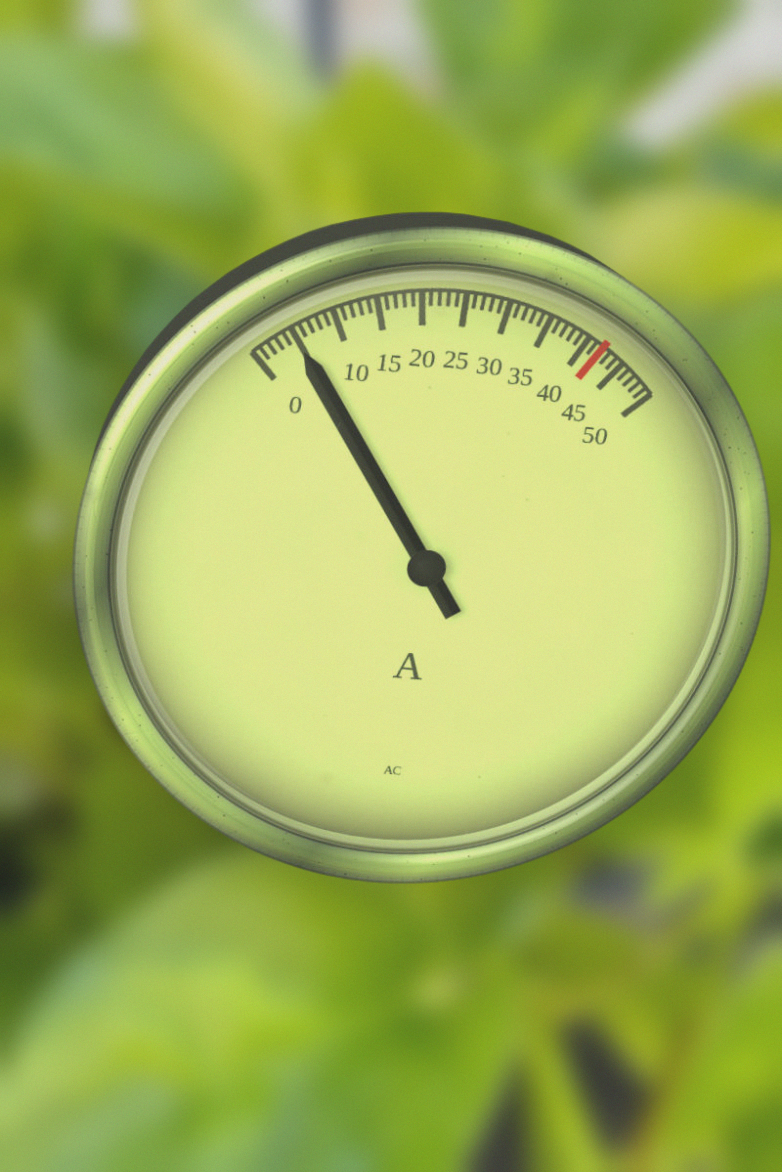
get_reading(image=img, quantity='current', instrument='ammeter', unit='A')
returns 5 A
